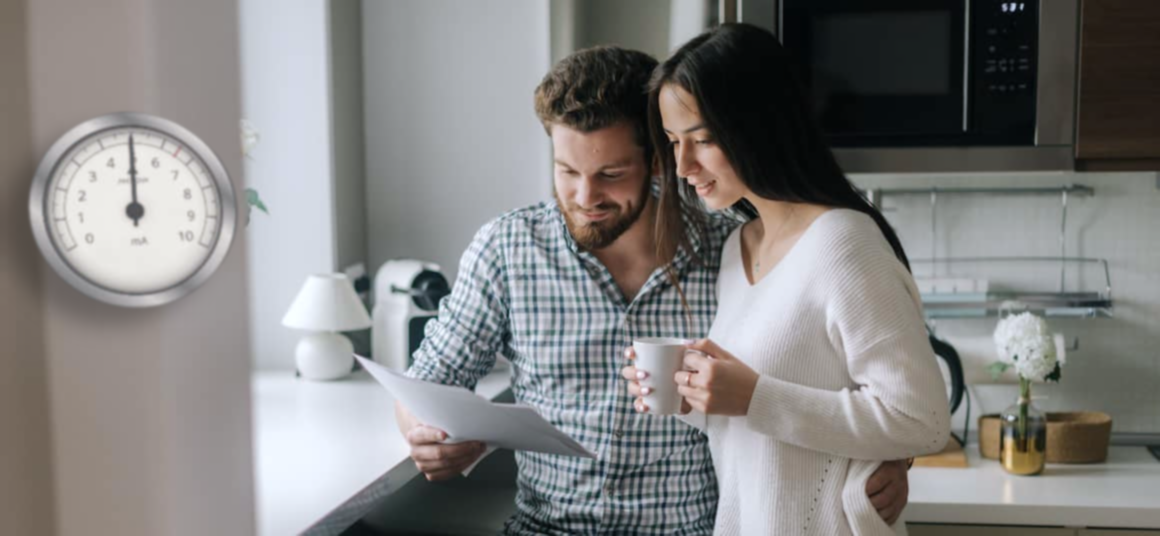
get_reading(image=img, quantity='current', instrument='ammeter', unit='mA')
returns 5 mA
